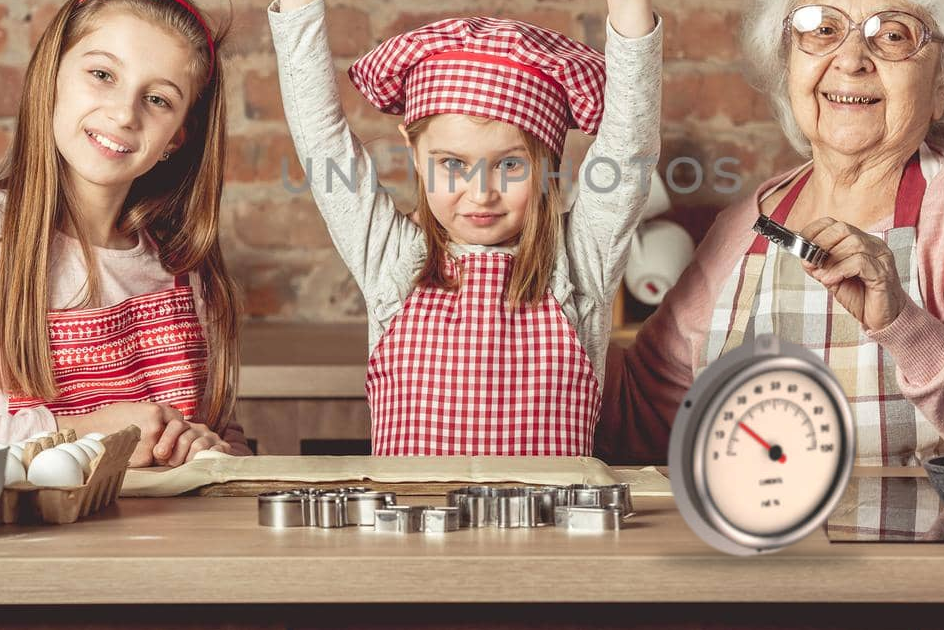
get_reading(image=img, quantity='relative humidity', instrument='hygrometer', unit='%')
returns 20 %
